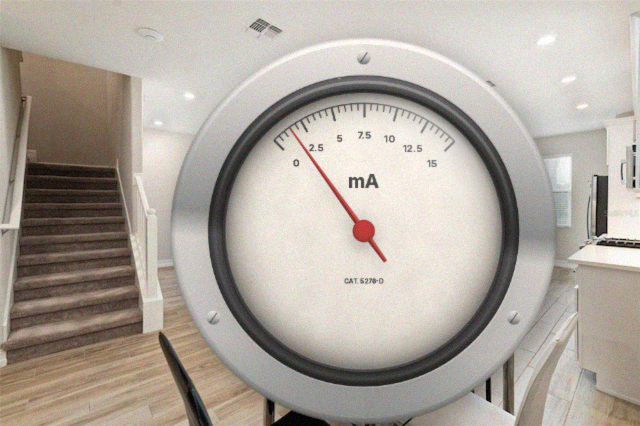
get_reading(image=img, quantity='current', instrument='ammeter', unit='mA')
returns 1.5 mA
